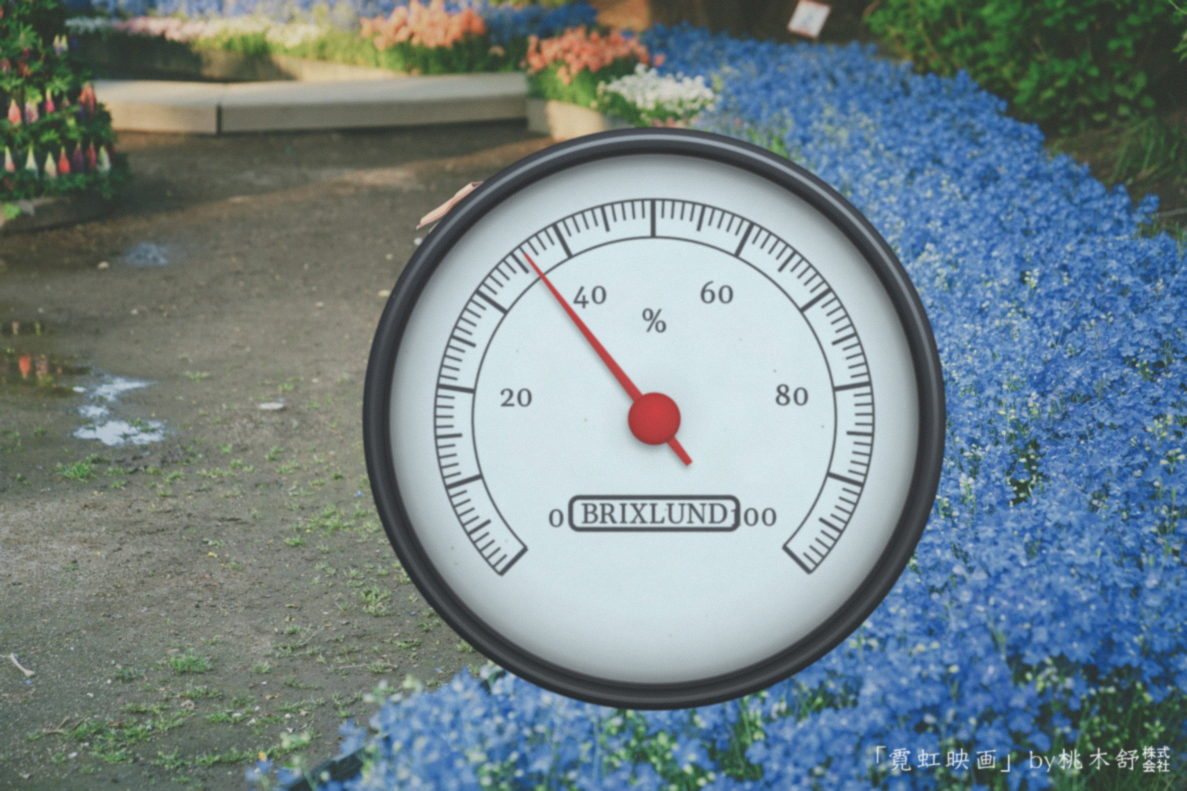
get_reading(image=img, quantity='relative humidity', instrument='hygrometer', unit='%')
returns 36 %
